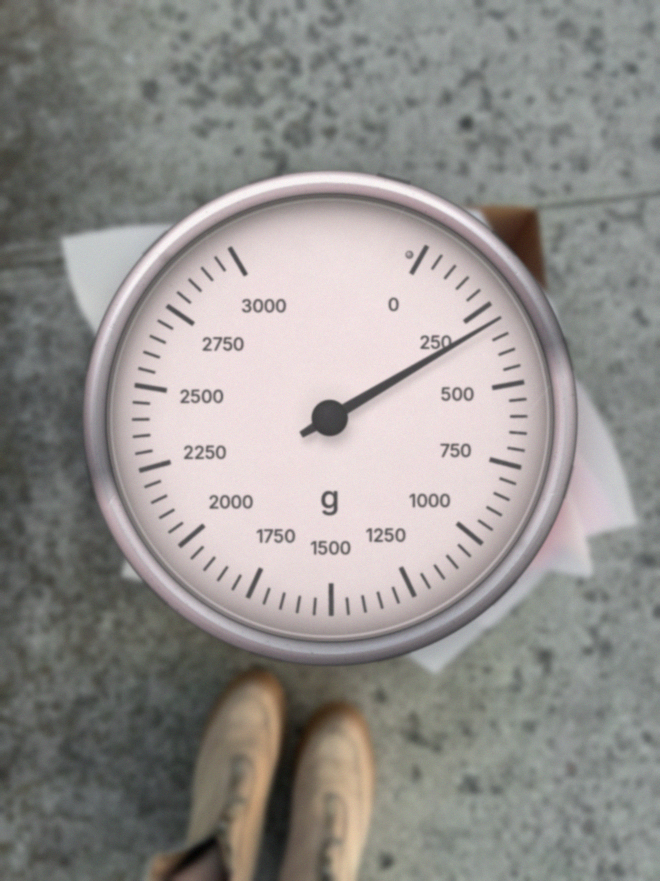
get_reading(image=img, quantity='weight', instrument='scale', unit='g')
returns 300 g
